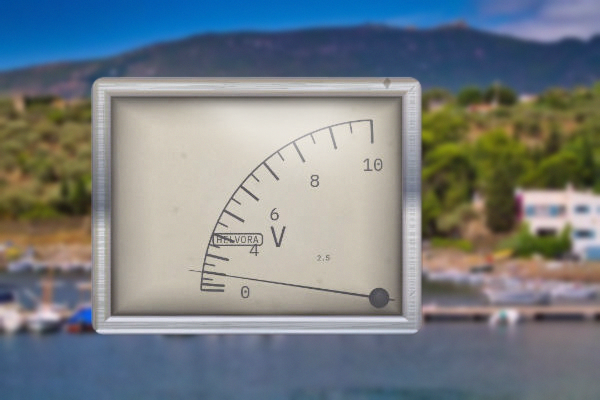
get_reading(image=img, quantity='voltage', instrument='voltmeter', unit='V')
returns 2 V
